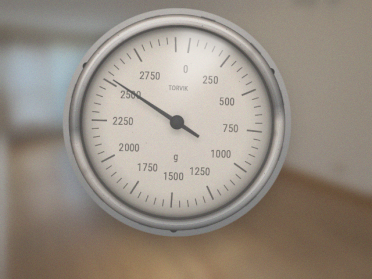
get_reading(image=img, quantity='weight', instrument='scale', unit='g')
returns 2525 g
